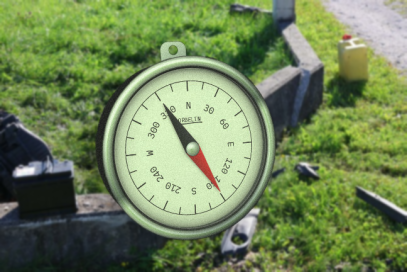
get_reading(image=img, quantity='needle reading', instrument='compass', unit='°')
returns 150 °
